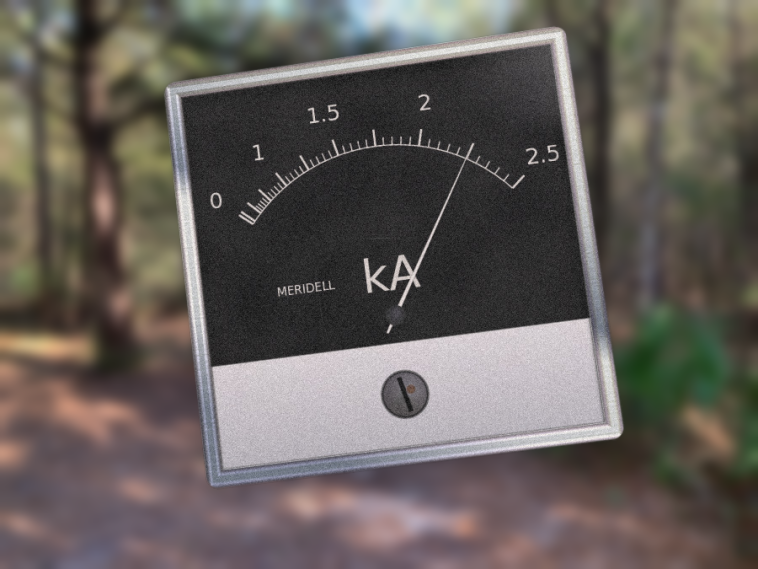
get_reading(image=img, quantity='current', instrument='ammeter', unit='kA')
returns 2.25 kA
